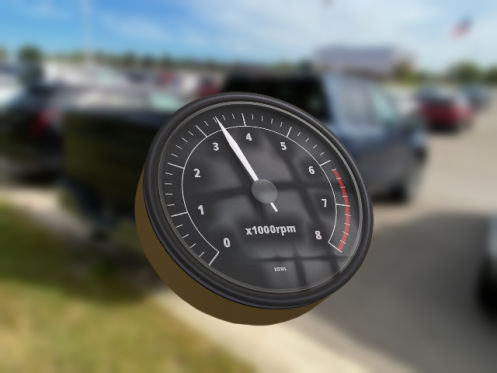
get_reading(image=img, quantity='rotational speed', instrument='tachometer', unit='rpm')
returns 3400 rpm
